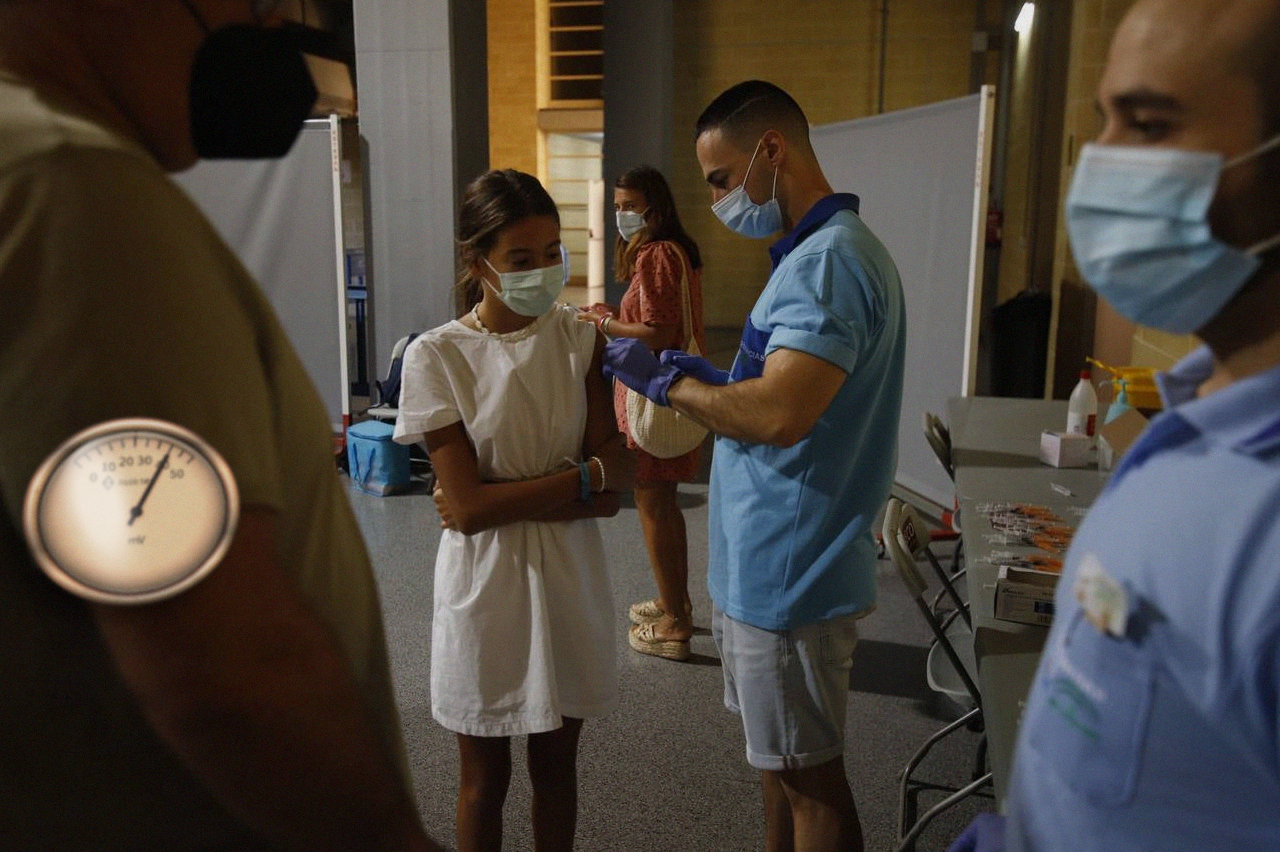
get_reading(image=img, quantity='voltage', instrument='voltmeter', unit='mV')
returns 40 mV
